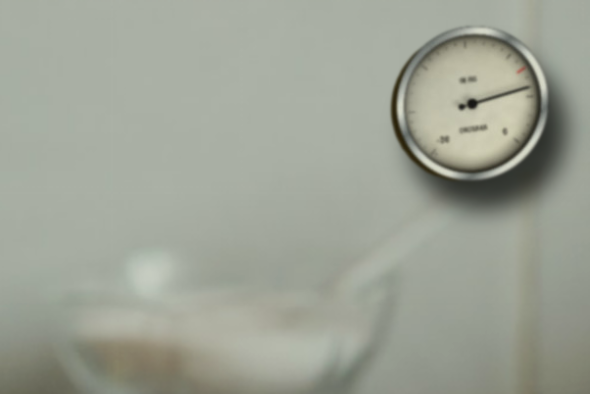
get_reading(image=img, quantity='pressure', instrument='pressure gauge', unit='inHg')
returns -6 inHg
